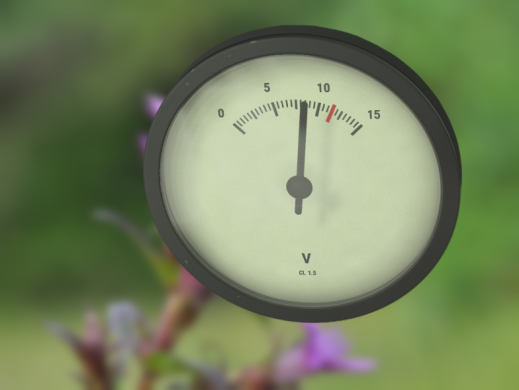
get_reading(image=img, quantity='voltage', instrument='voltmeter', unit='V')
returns 8.5 V
